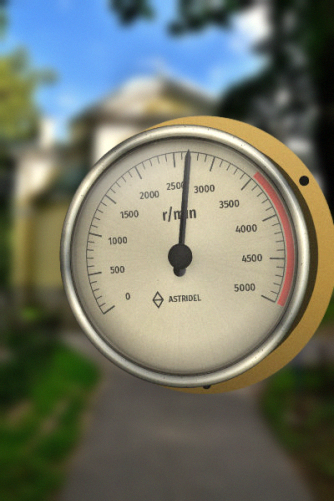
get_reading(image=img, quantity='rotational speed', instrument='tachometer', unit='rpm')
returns 2700 rpm
